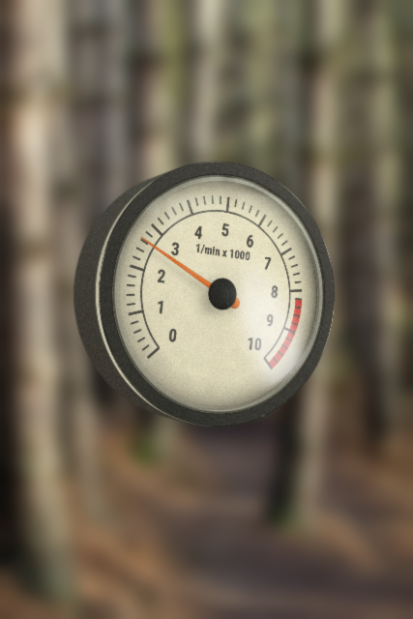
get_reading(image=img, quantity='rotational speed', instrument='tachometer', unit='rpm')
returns 2600 rpm
